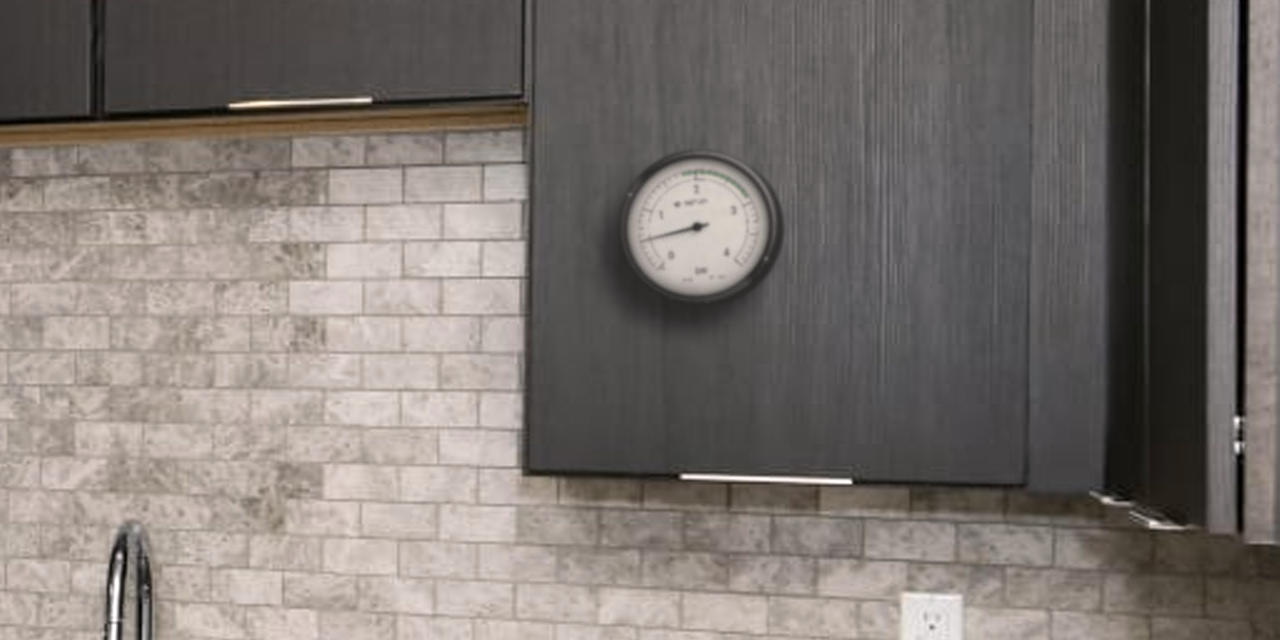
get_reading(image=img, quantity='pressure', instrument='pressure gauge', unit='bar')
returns 0.5 bar
